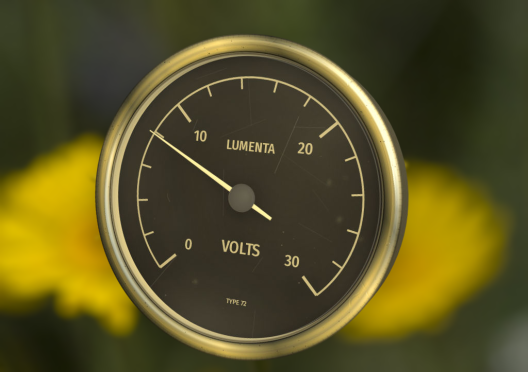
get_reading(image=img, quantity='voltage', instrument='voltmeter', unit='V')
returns 8 V
